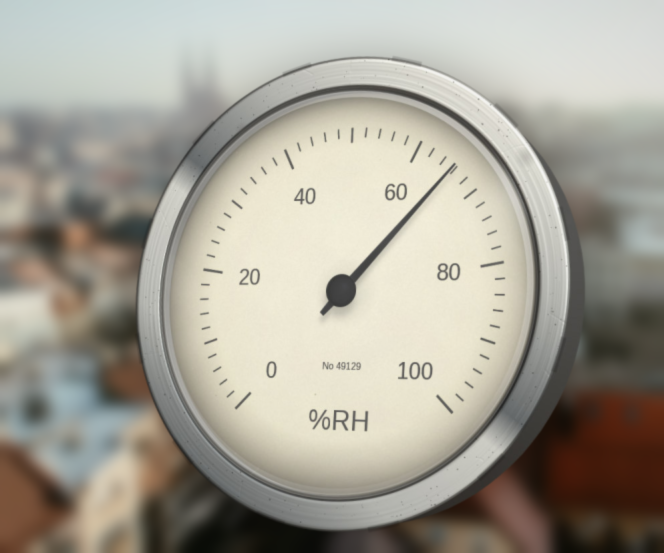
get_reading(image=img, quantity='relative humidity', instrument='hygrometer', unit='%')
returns 66 %
